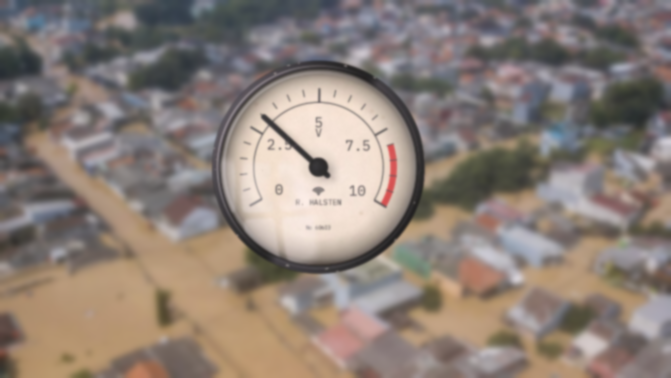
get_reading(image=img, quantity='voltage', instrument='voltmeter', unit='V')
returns 3 V
